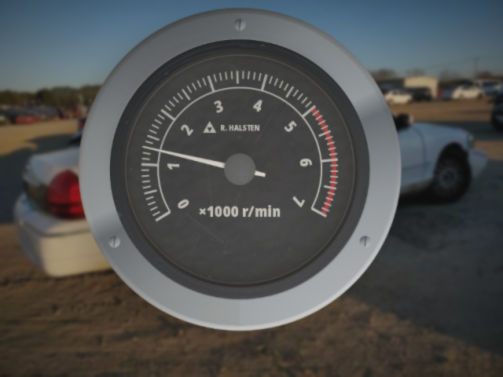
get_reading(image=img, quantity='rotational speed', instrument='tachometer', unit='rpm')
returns 1300 rpm
